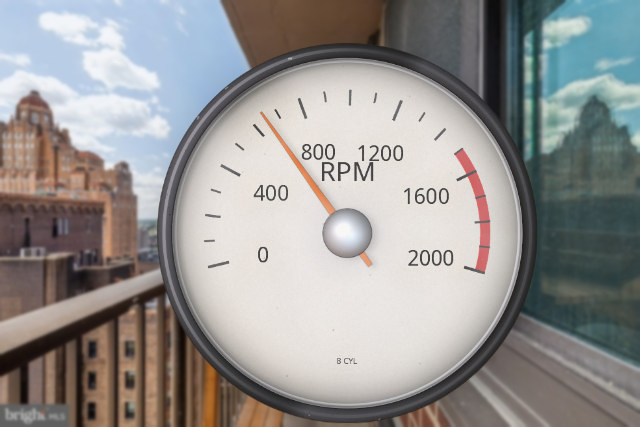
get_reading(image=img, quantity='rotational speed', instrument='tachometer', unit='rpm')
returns 650 rpm
